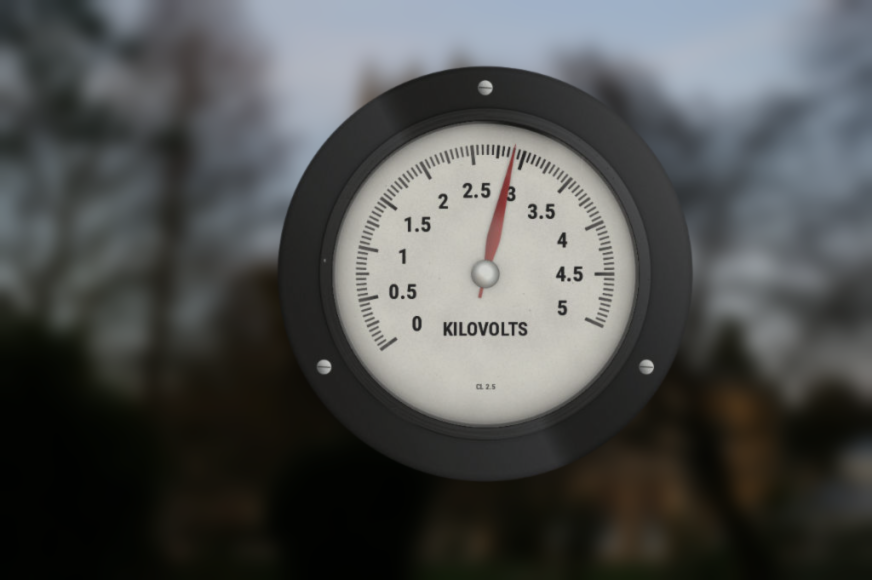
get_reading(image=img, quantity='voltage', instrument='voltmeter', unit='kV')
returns 2.9 kV
